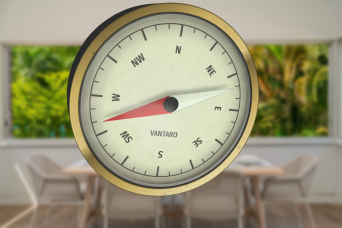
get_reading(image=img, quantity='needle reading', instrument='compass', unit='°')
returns 250 °
